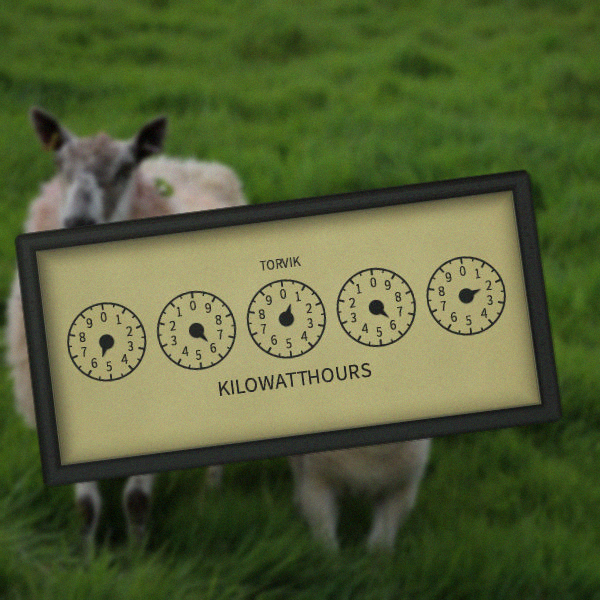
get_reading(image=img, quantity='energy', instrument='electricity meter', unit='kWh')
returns 56062 kWh
